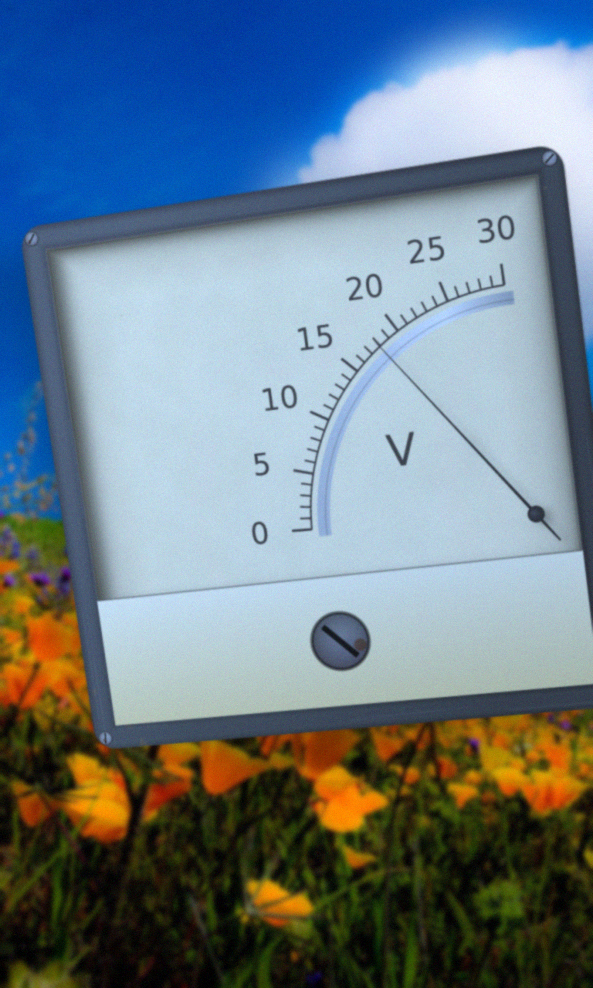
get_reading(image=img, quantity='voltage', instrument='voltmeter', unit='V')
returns 18 V
